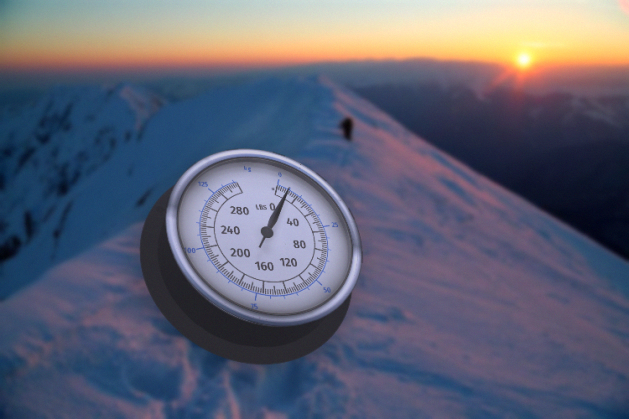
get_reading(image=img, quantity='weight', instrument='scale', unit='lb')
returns 10 lb
